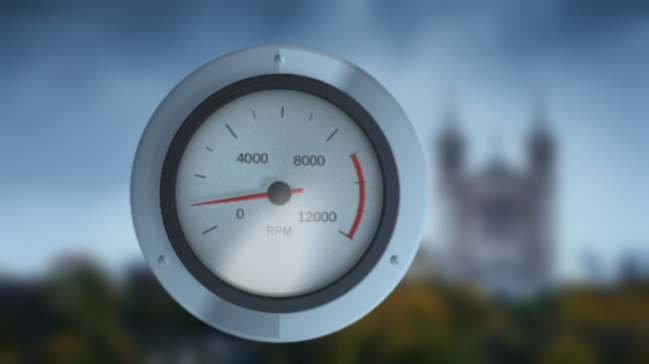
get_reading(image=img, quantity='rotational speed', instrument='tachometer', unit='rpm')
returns 1000 rpm
